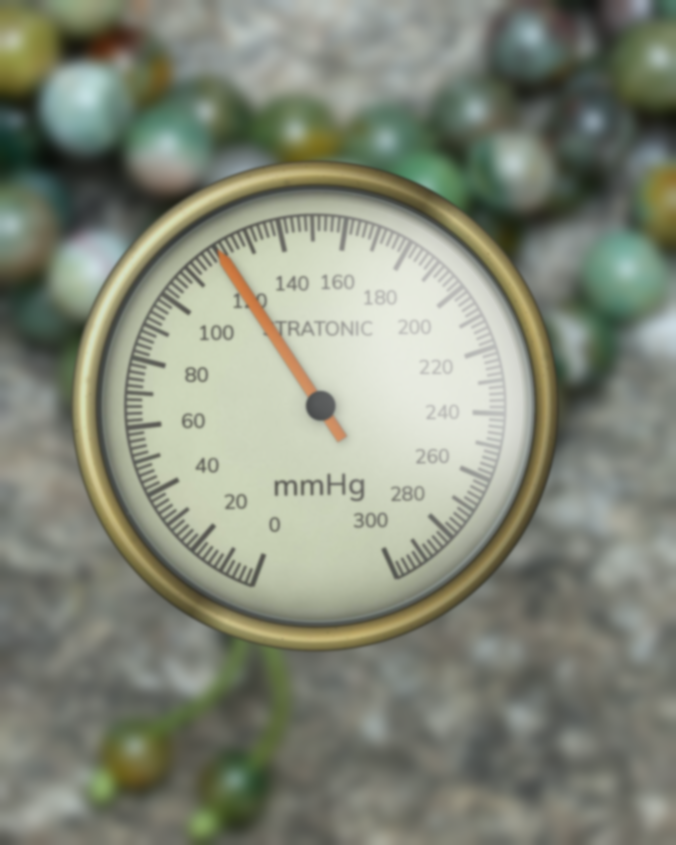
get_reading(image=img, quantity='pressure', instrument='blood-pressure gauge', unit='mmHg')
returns 120 mmHg
